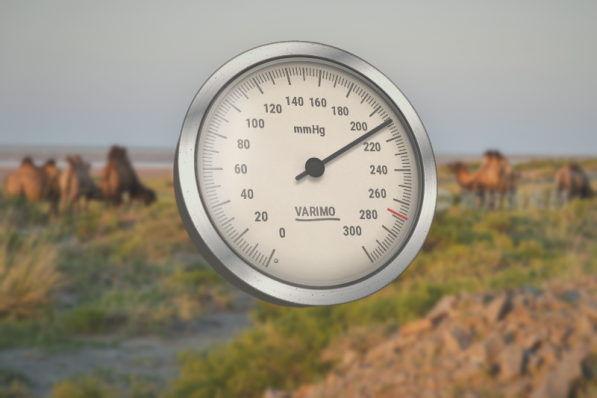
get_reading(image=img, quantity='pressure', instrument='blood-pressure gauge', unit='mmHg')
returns 210 mmHg
